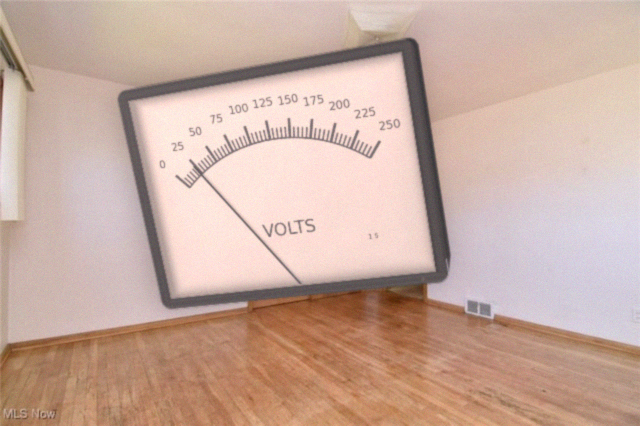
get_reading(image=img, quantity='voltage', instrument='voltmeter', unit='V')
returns 25 V
